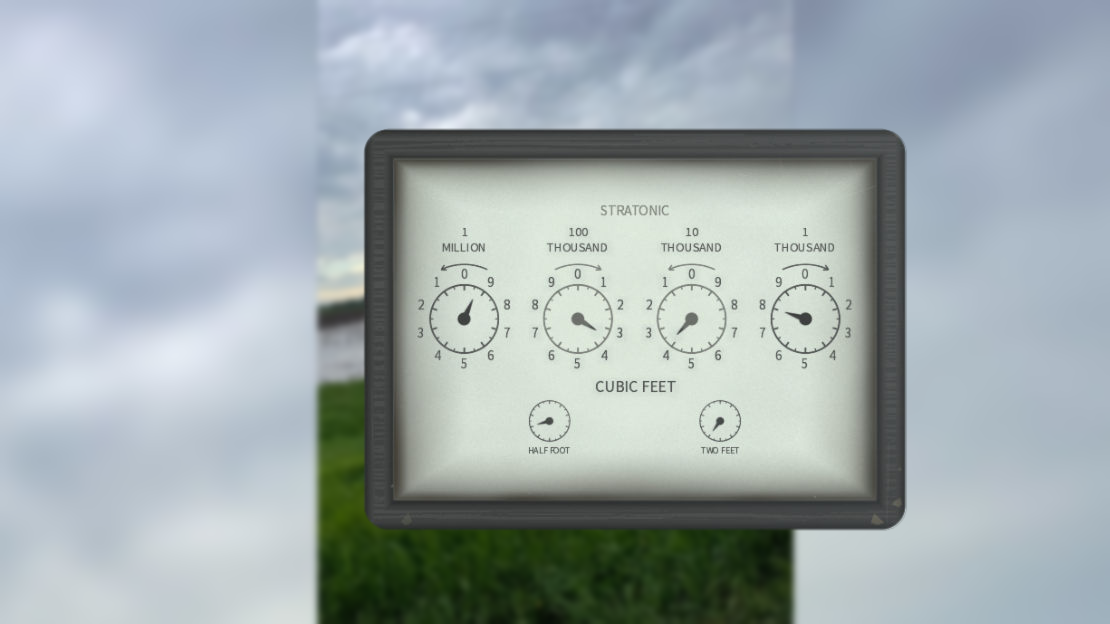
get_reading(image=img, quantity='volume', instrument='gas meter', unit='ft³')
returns 933800 ft³
